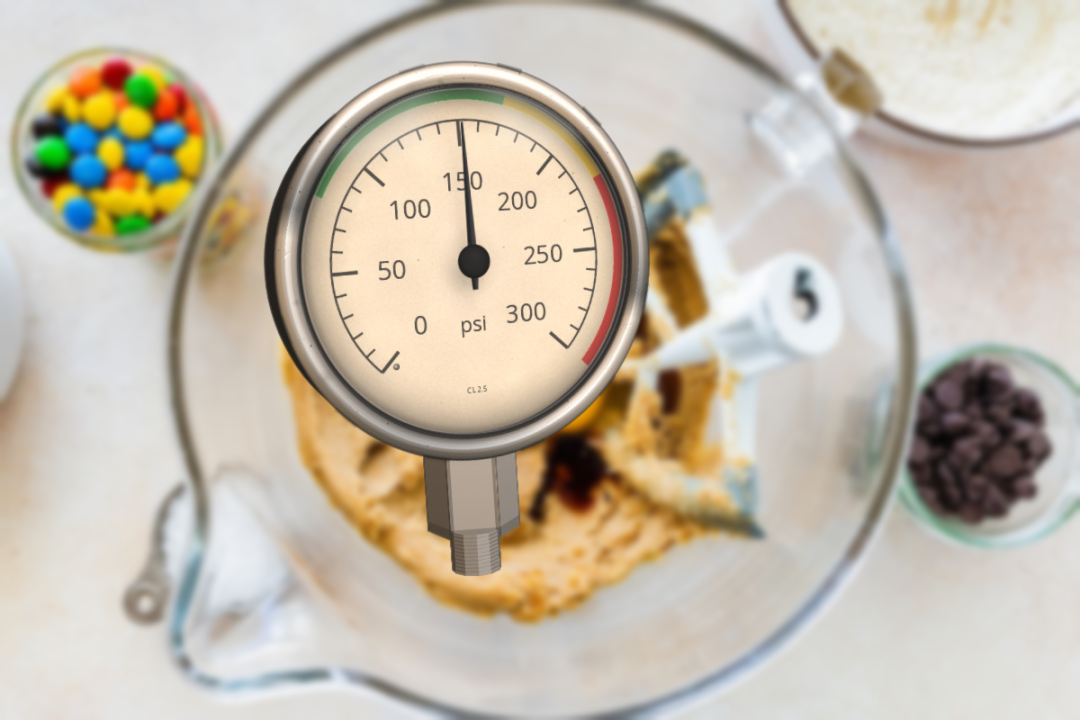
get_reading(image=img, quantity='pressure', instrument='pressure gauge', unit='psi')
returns 150 psi
